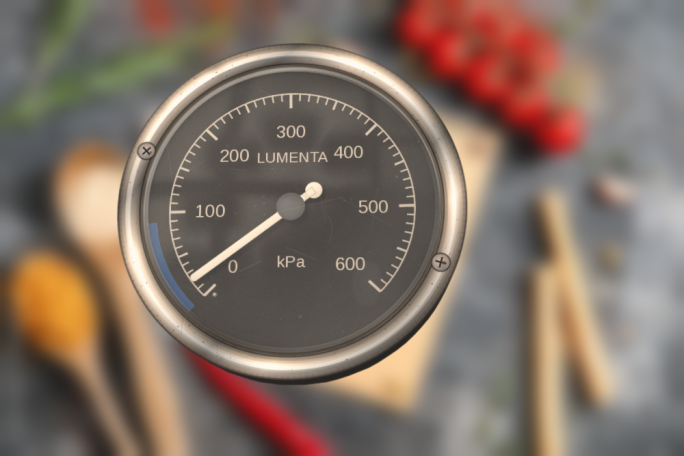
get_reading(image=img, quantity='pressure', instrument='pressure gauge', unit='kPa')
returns 20 kPa
